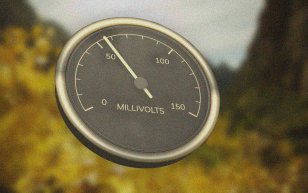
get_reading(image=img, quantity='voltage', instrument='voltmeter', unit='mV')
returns 55 mV
